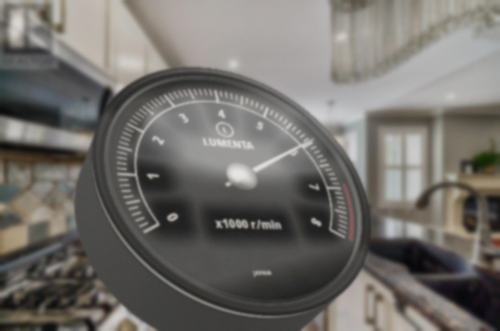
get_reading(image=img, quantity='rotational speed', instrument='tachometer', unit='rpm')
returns 6000 rpm
